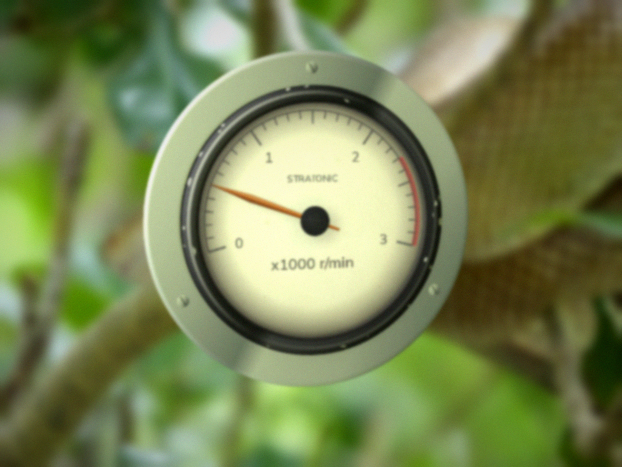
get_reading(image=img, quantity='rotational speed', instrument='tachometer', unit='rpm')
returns 500 rpm
